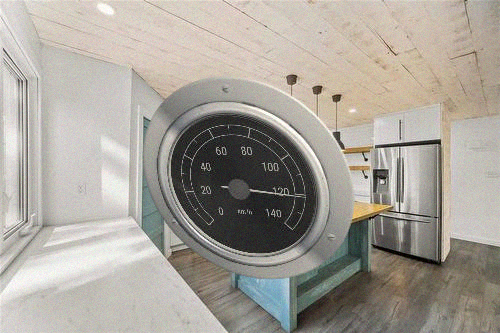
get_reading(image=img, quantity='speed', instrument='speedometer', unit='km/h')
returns 120 km/h
